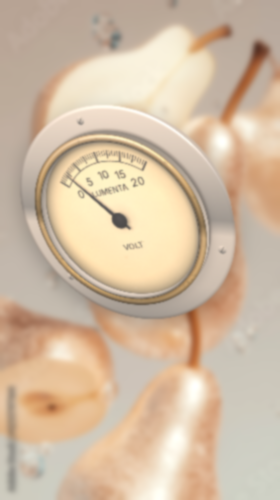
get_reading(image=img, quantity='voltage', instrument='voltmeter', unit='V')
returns 2.5 V
